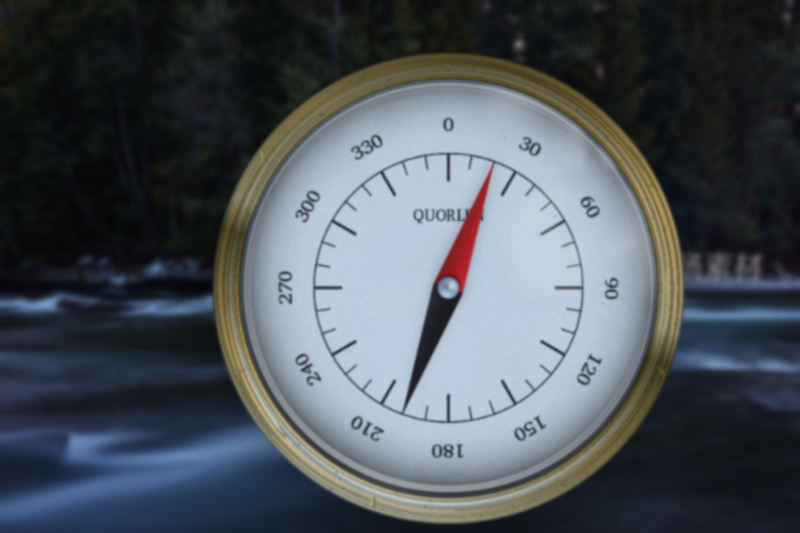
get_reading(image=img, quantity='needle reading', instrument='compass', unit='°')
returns 20 °
